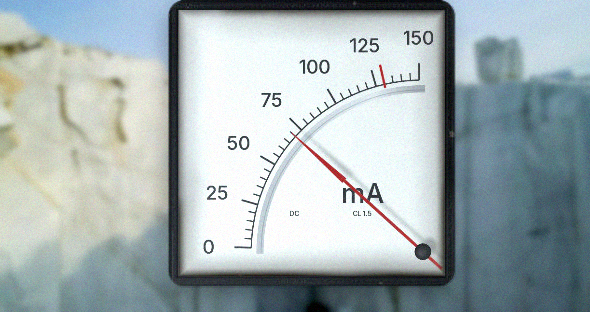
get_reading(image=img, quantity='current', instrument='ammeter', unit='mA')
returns 70 mA
